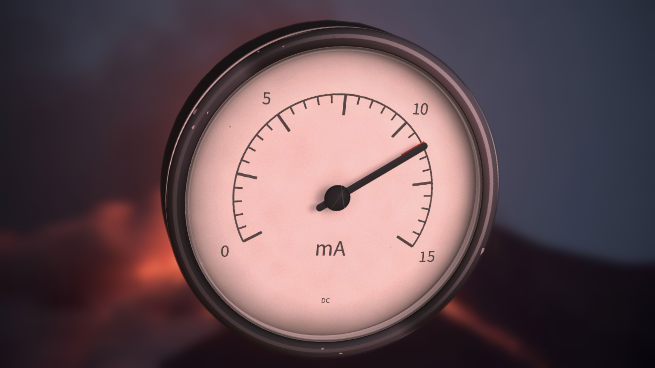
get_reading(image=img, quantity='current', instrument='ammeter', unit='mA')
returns 11 mA
